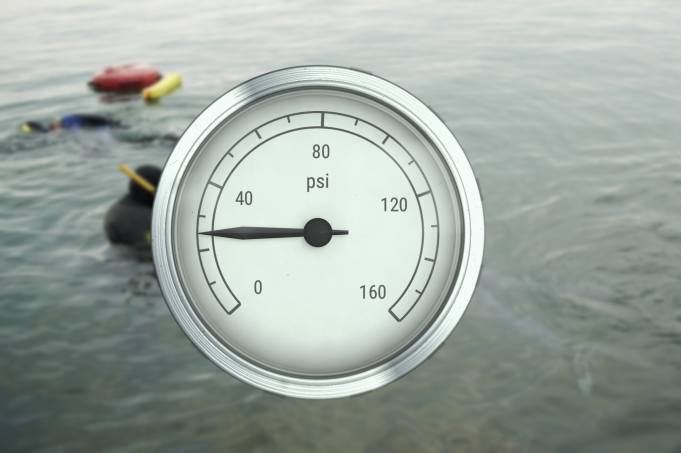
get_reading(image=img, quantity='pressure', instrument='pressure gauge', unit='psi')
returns 25 psi
